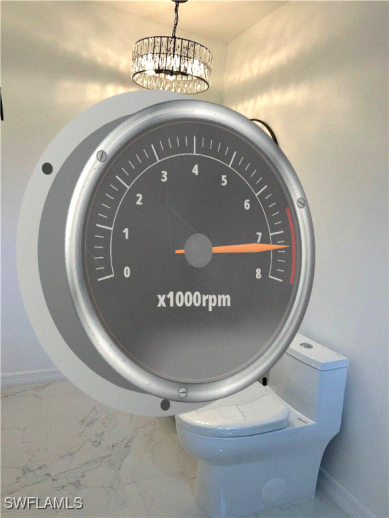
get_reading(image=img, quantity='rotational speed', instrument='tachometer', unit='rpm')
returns 7300 rpm
